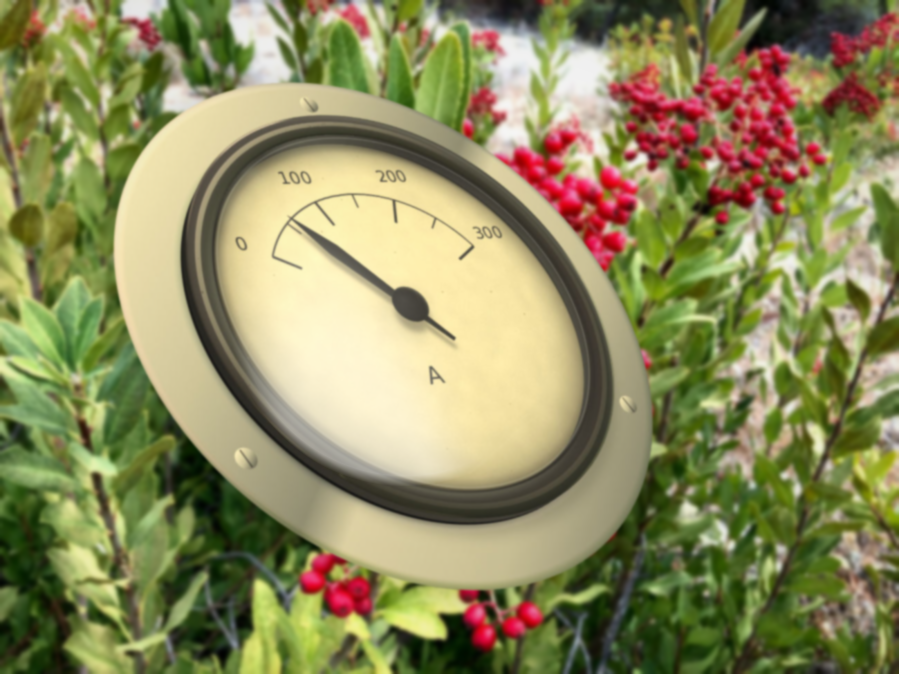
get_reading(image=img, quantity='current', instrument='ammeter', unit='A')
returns 50 A
